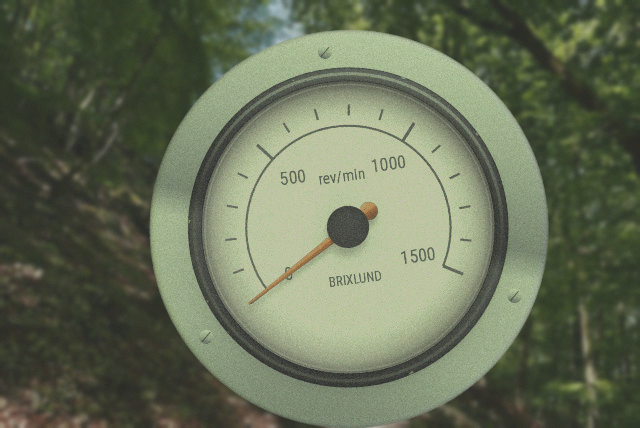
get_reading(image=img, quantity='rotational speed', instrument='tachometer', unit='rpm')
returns 0 rpm
